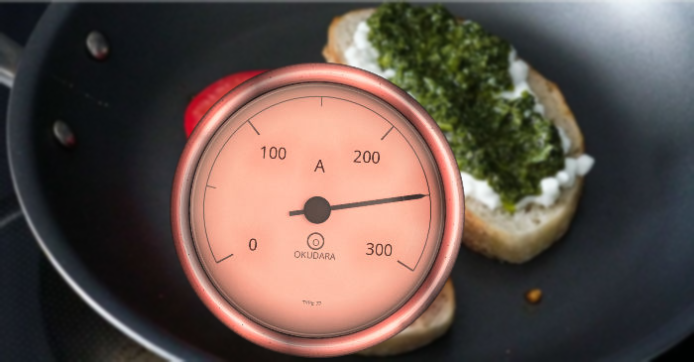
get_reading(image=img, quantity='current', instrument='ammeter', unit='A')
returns 250 A
